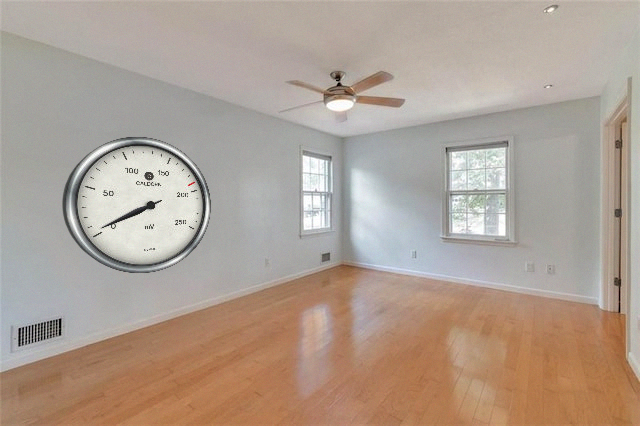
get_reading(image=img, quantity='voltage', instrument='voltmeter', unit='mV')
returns 5 mV
